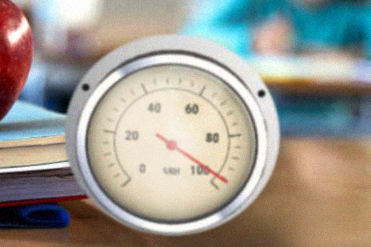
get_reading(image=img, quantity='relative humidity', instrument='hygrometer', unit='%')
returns 96 %
